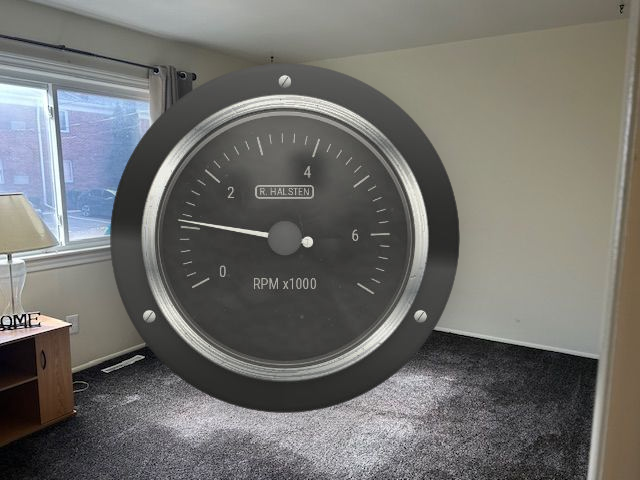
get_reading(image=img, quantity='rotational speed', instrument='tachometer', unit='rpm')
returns 1100 rpm
